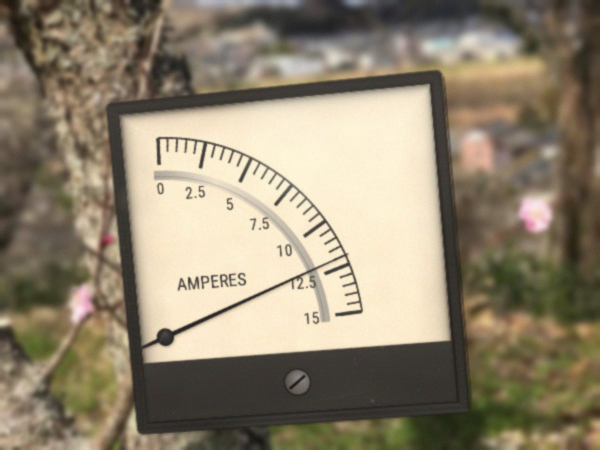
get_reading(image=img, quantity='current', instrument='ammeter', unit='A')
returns 12 A
